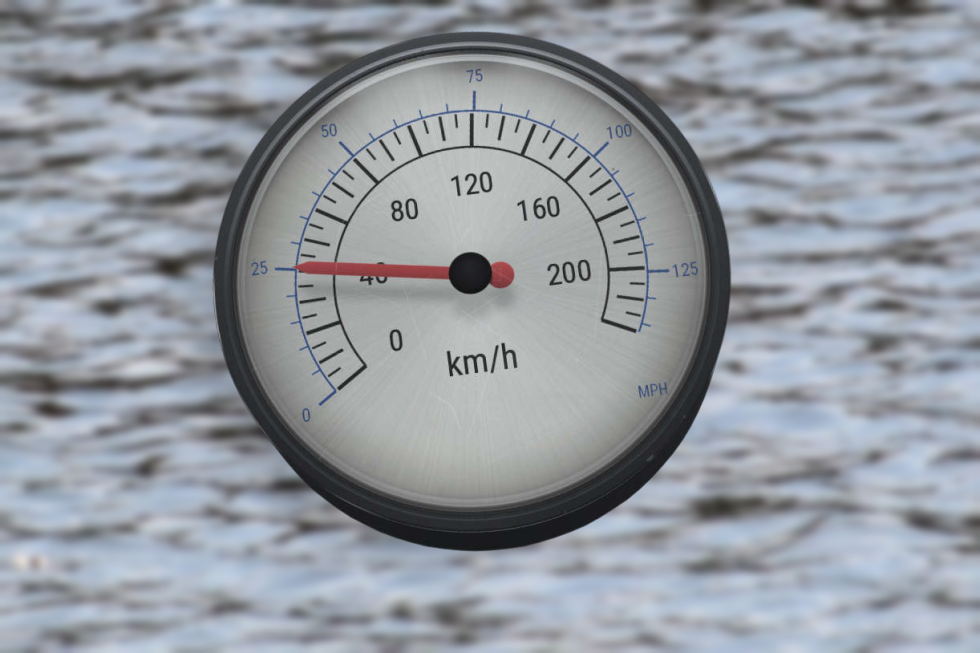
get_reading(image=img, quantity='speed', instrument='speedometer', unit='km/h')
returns 40 km/h
